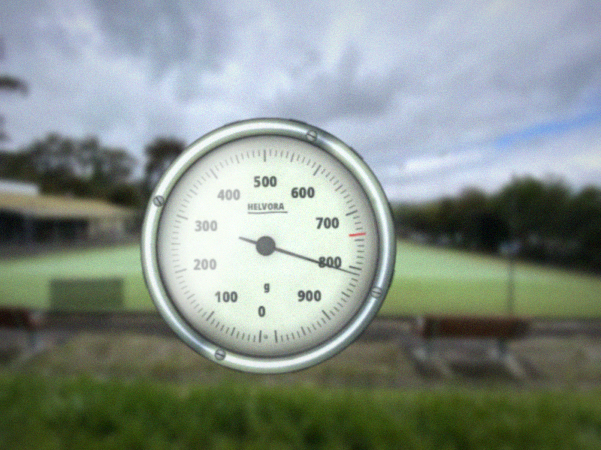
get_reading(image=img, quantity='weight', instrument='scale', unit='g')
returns 810 g
